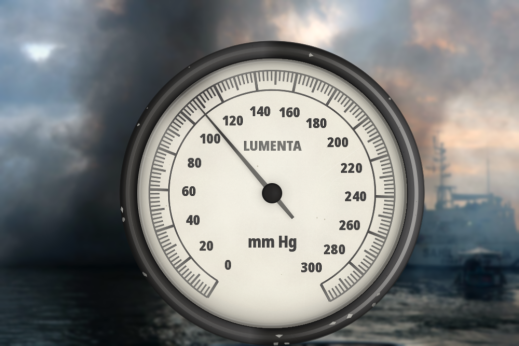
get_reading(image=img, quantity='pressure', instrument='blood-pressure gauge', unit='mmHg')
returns 108 mmHg
